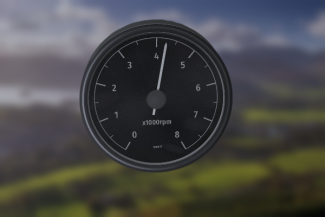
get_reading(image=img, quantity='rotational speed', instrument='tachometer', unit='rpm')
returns 4250 rpm
